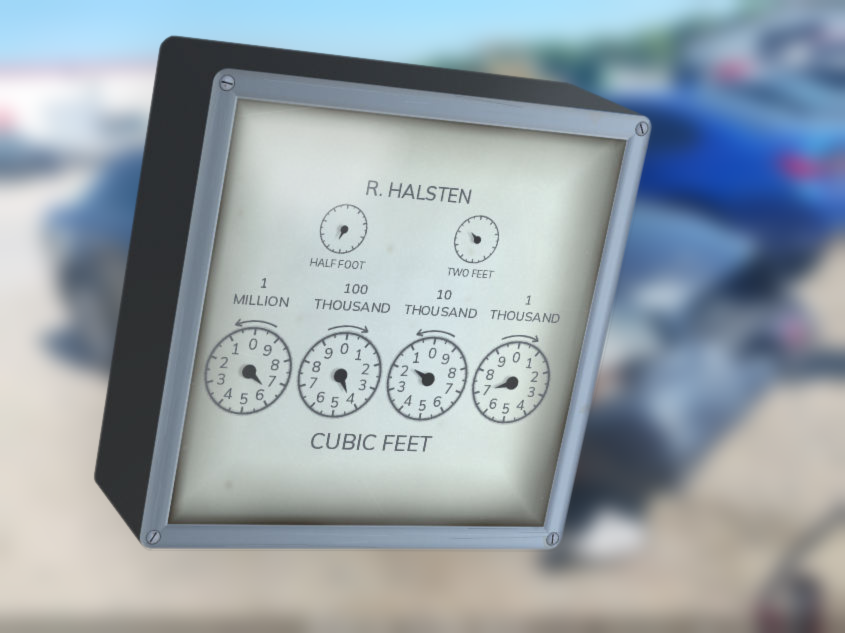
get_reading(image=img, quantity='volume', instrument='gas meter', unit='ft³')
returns 641700 ft³
